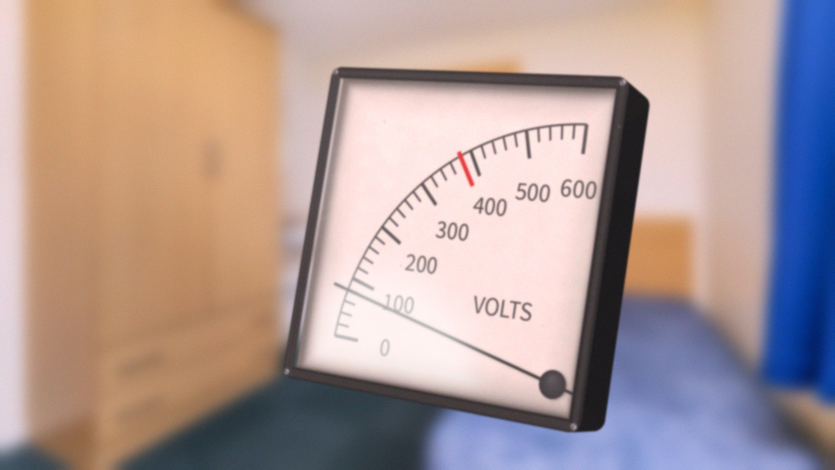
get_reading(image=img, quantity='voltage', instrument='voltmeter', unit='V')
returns 80 V
